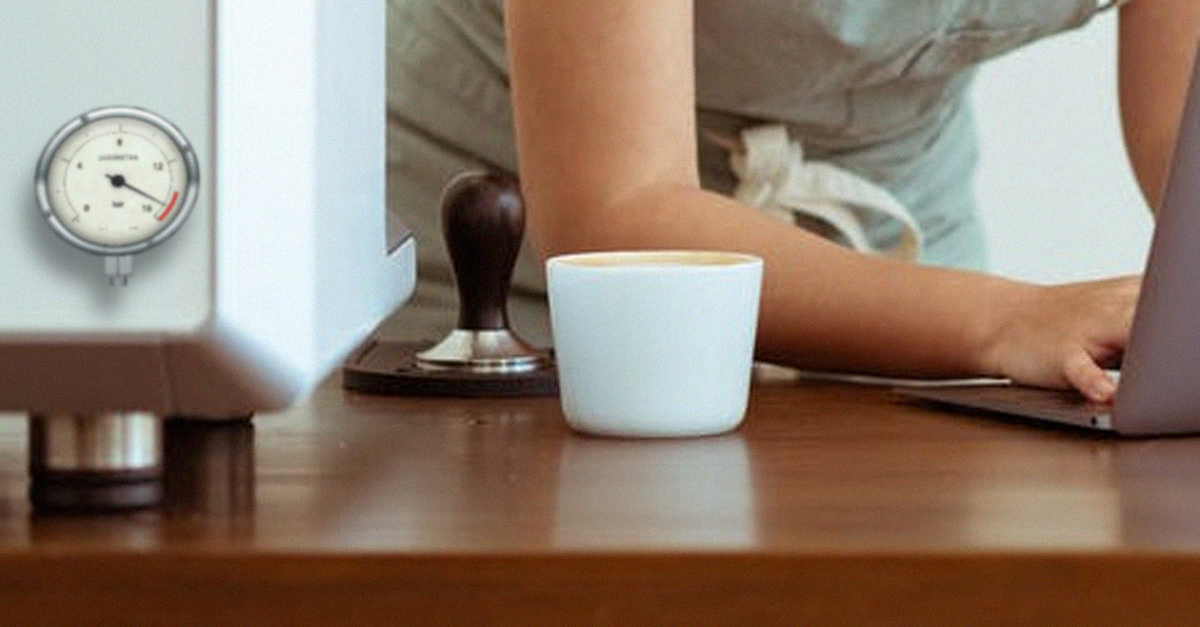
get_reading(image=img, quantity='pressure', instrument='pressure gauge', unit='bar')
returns 15 bar
